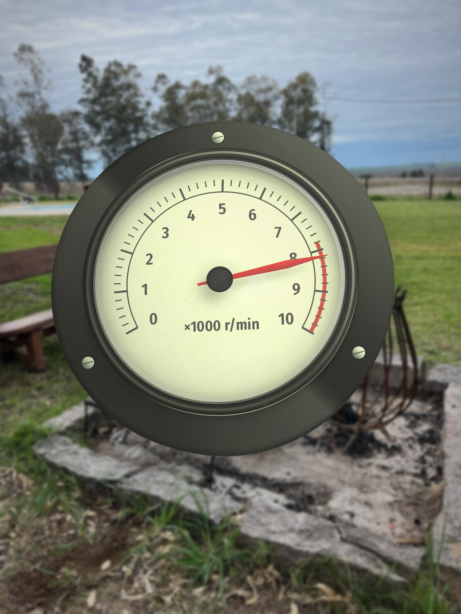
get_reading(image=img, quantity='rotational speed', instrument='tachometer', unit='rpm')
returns 8200 rpm
